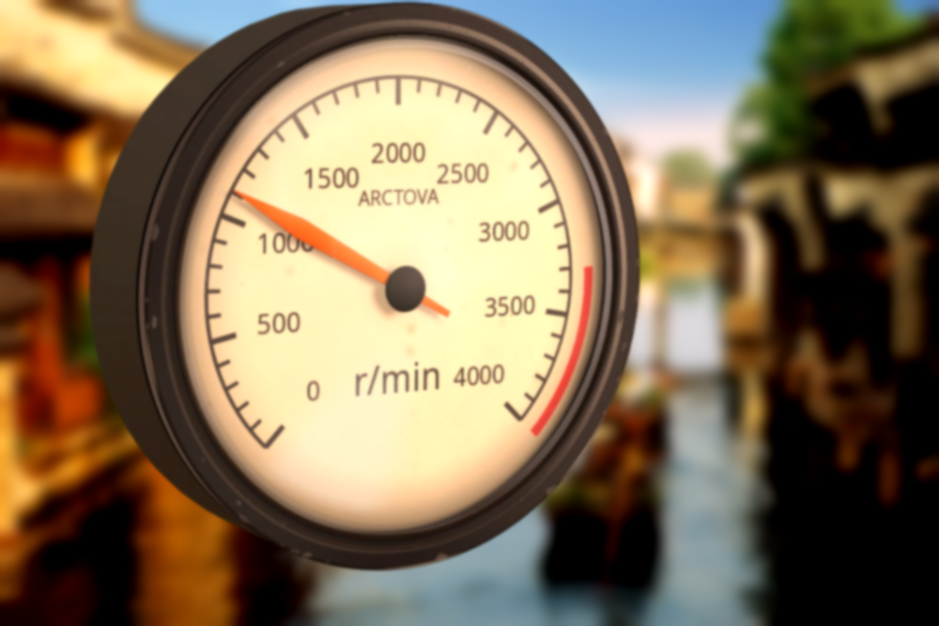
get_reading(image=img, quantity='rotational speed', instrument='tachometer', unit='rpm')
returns 1100 rpm
